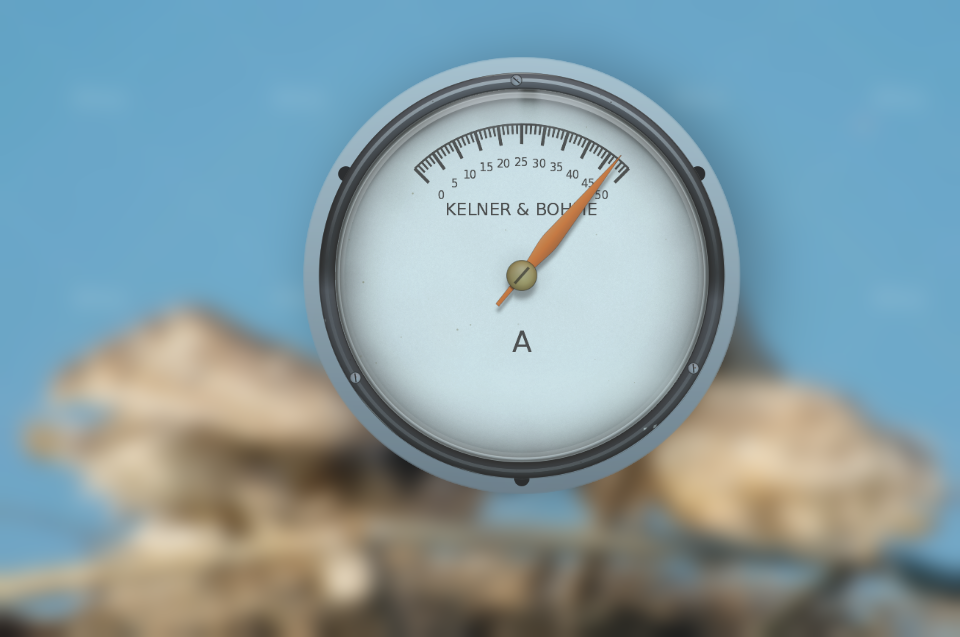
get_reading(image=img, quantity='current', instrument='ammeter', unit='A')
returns 47 A
